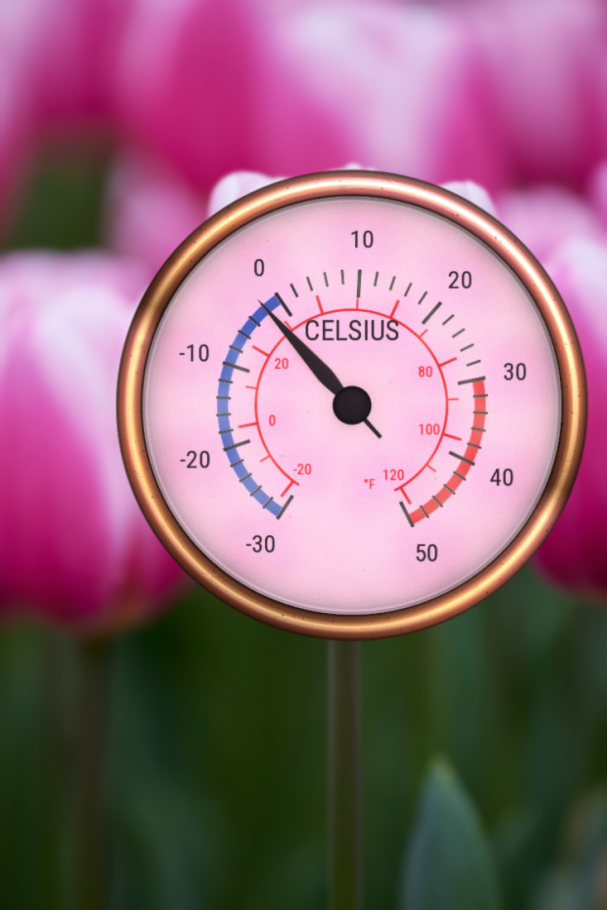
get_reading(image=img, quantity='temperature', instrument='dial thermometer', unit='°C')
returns -2 °C
